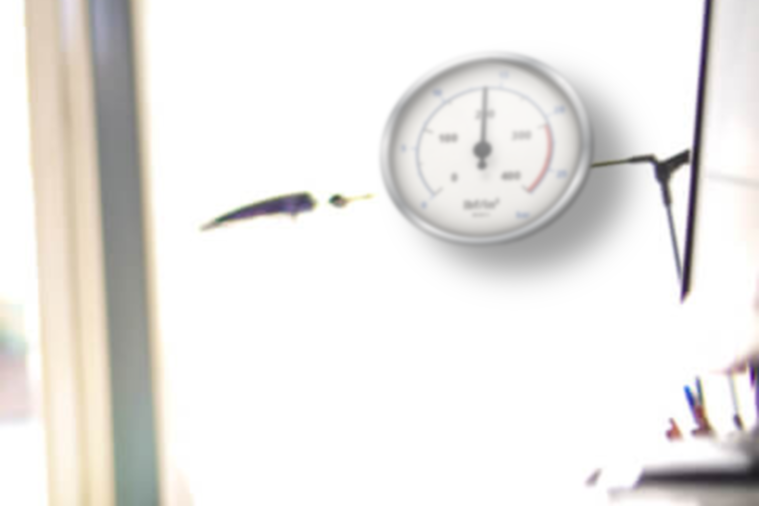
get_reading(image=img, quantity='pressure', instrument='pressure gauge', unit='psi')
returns 200 psi
